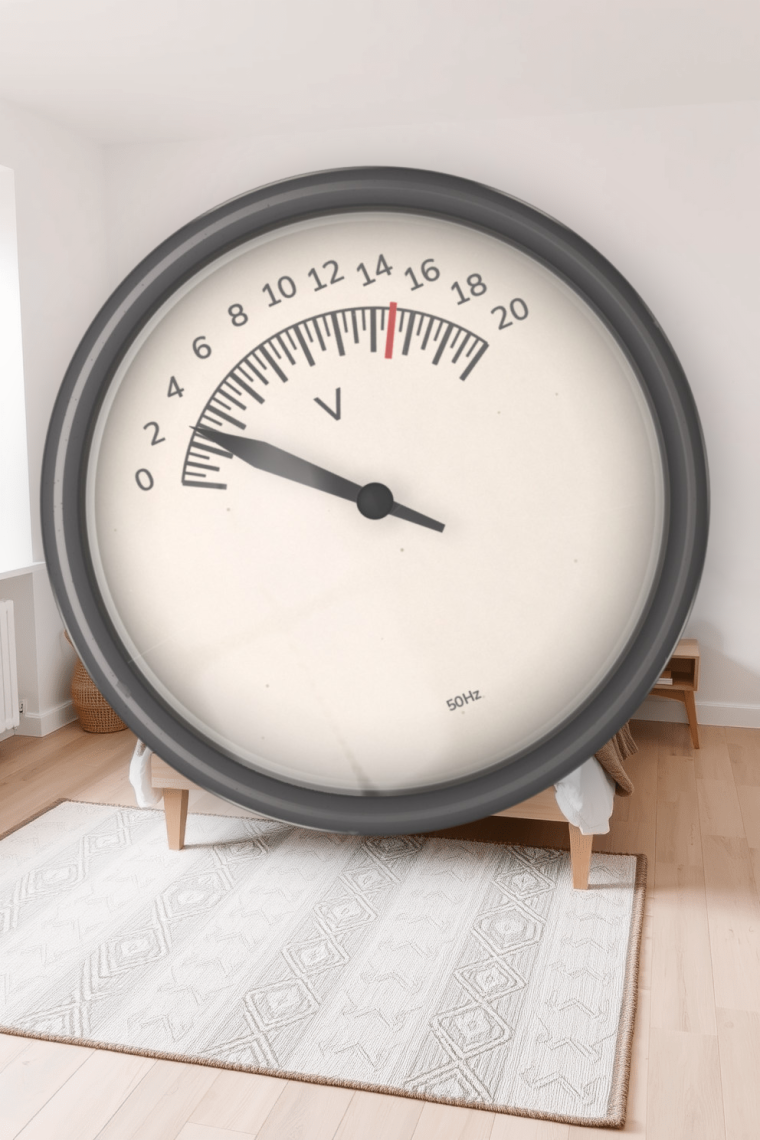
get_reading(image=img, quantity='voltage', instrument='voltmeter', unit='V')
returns 2.75 V
